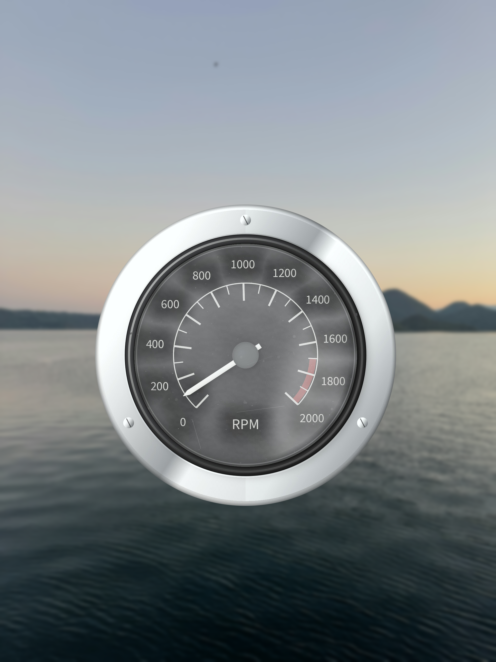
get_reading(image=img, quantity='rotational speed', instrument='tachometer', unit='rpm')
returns 100 rpm
